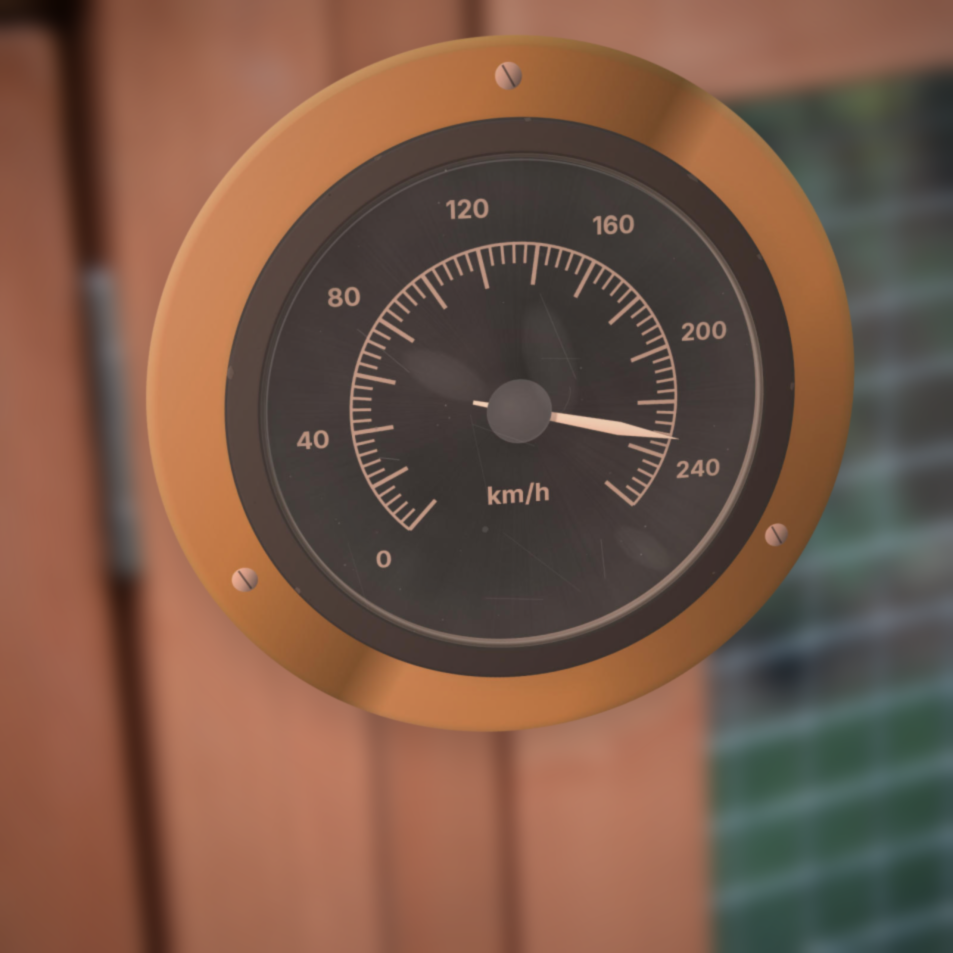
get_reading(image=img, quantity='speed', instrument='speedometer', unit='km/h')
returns 232 km/h
